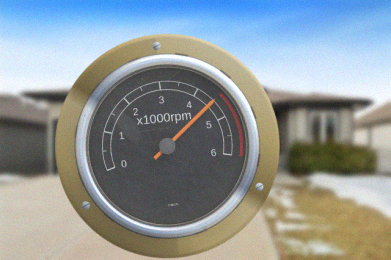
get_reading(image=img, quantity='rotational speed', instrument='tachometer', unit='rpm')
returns 4500 rpm
